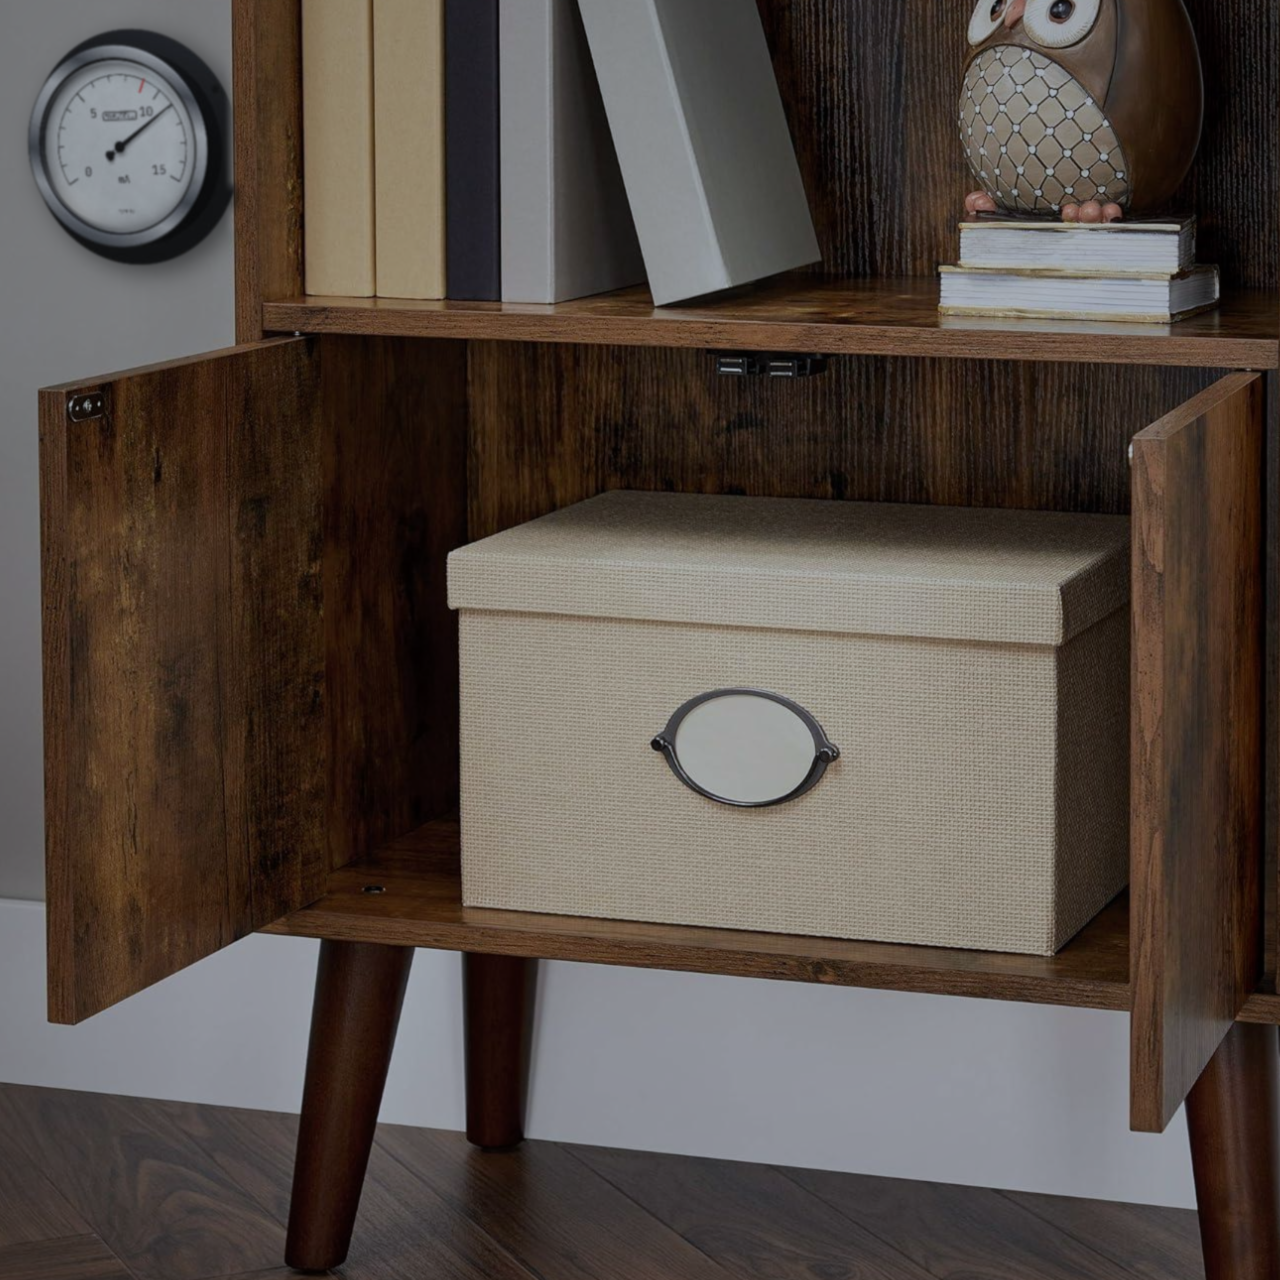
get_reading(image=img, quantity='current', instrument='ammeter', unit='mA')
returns 11 mA
